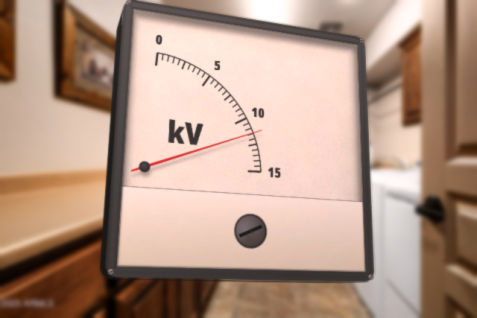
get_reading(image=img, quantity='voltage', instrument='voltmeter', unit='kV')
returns 11.5 kV
